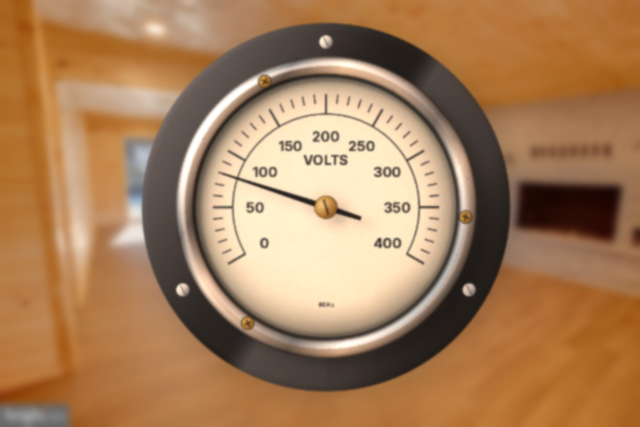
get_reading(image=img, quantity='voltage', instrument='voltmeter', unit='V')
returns 80 V
